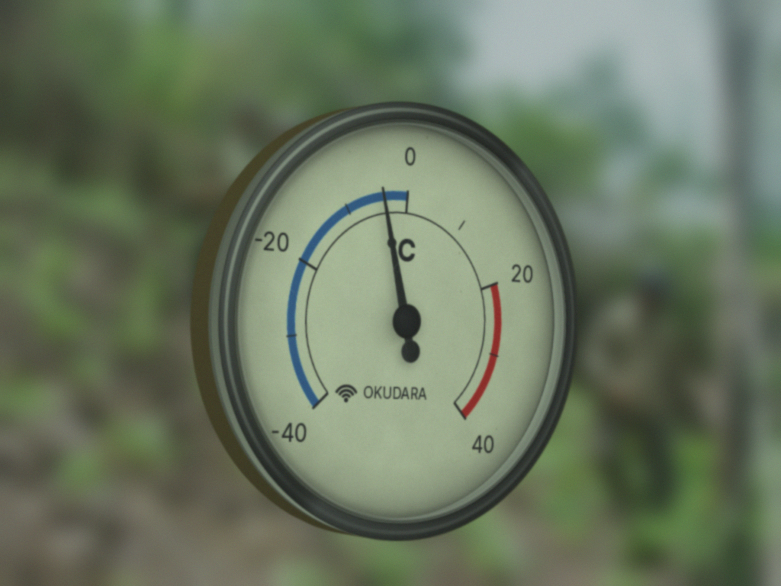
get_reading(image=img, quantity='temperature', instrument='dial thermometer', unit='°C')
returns -5 °C
